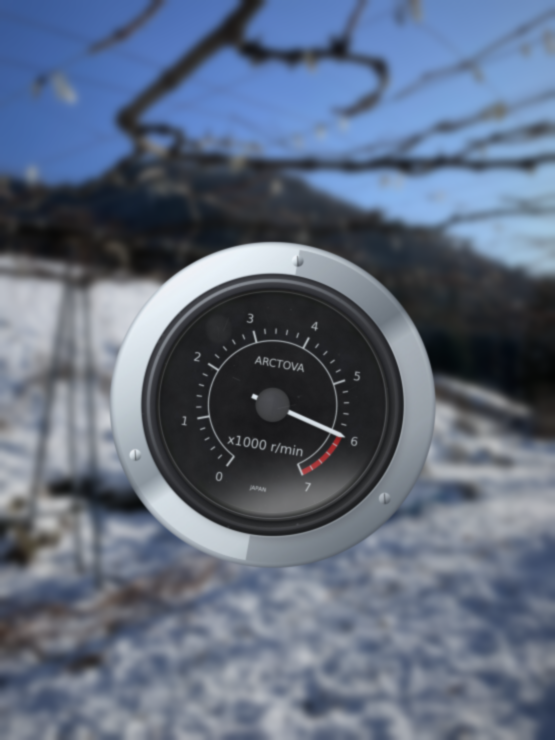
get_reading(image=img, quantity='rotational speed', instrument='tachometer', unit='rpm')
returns 6000 rpm
